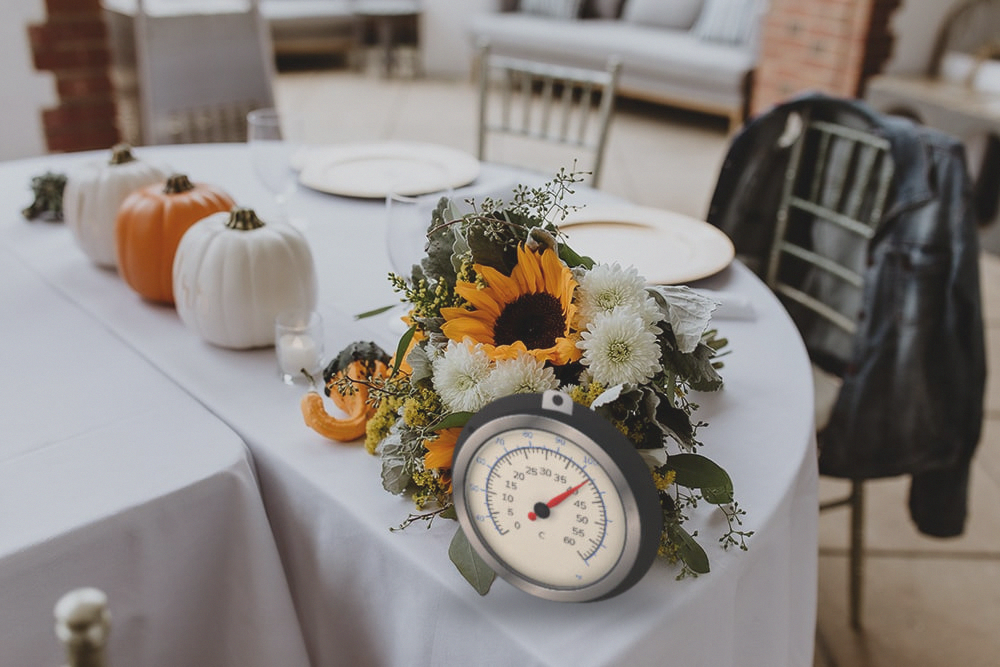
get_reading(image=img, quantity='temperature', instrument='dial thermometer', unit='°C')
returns 40 °C
